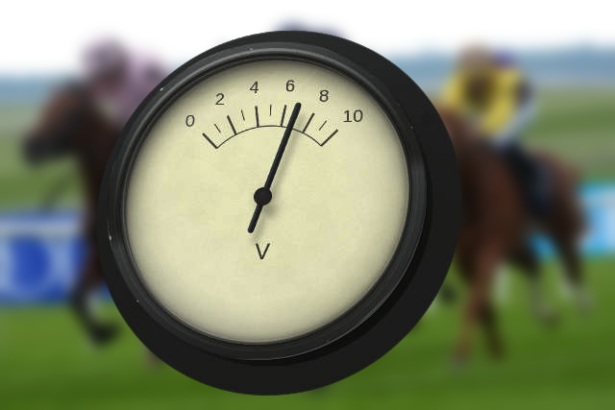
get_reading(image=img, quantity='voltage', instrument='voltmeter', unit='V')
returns 7 V
